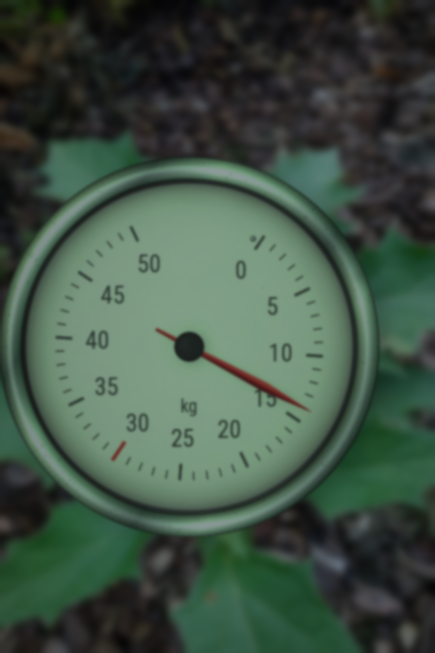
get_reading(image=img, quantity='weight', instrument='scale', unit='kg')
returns 14 kg
